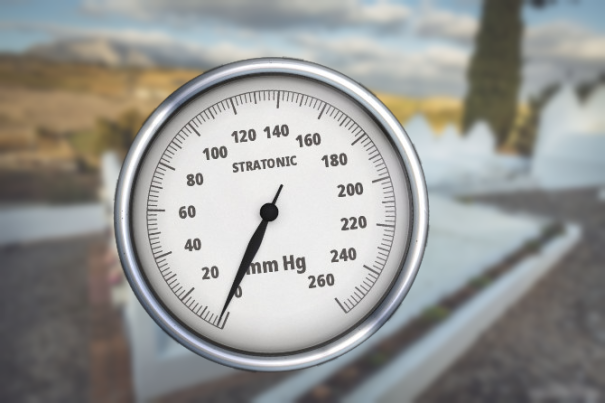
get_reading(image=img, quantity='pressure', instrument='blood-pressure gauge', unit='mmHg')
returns 2 mmHg
